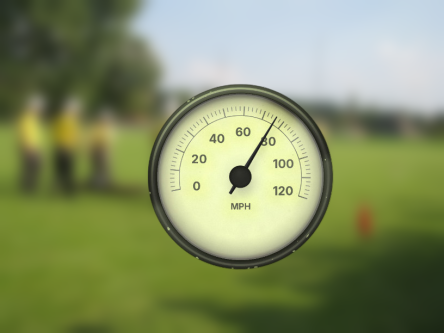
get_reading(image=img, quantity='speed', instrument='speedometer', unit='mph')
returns 76 mph
